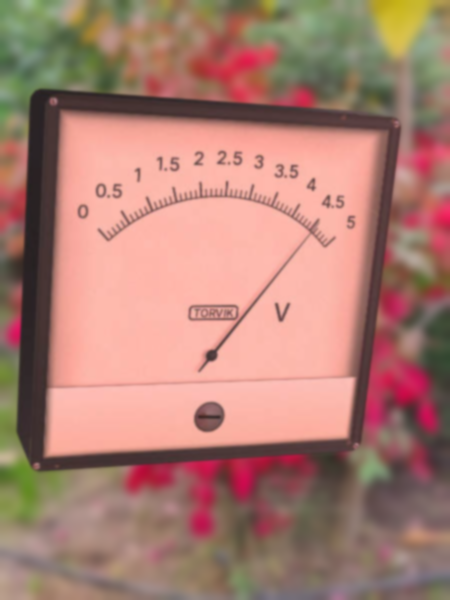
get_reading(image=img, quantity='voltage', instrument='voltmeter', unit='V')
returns 4.5 V
